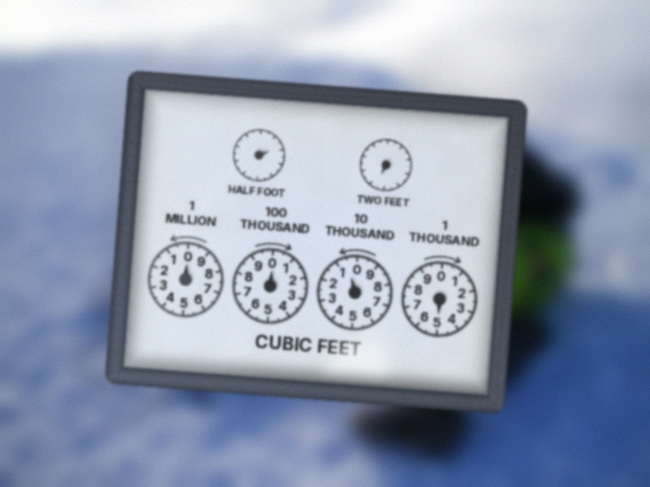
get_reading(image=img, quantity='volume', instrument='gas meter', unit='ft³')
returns 500 ft³
